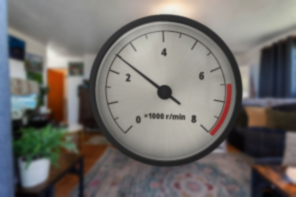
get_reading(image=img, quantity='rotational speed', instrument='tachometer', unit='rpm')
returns 2500 rpm
